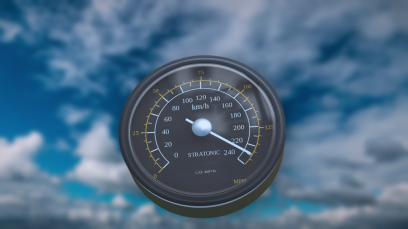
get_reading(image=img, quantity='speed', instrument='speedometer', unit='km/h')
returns 230 km/h
